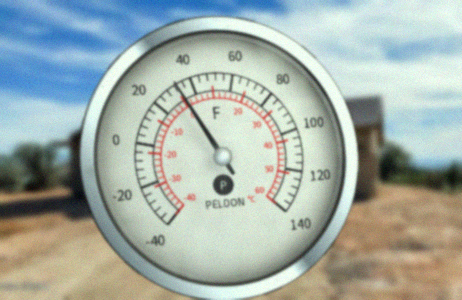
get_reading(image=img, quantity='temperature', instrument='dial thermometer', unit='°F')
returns 32 °F
